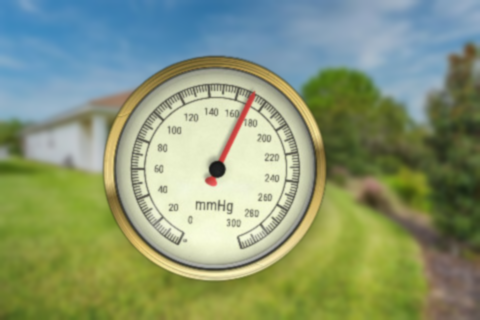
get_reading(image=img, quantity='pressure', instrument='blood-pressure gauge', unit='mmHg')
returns 170 mmHg
